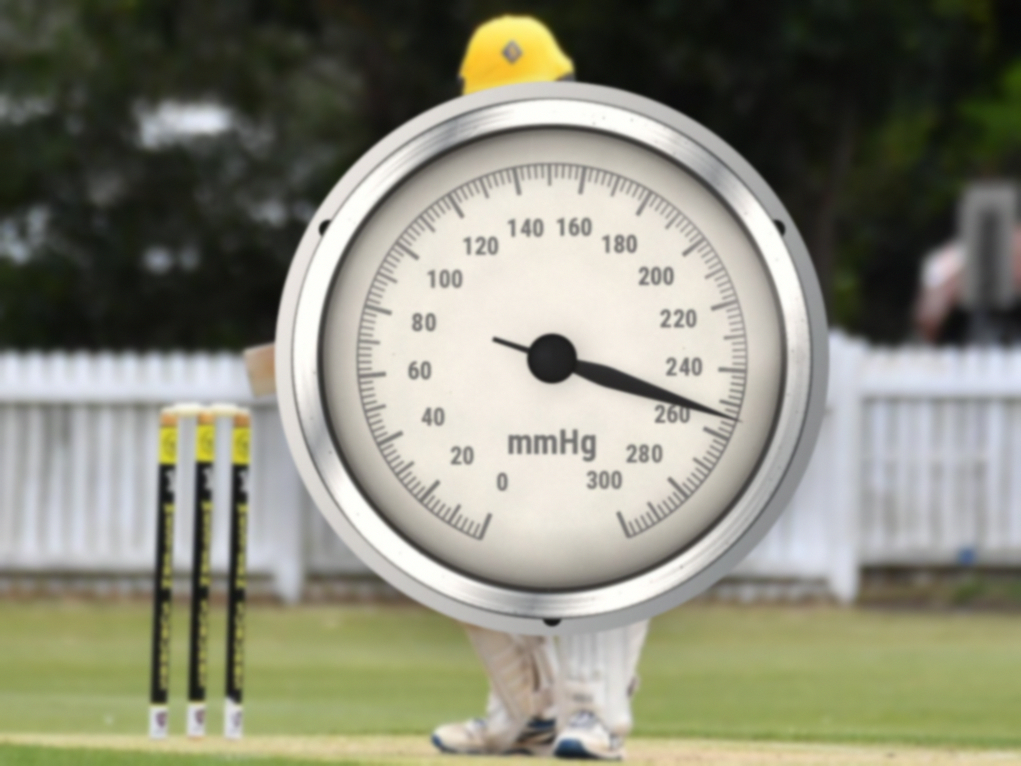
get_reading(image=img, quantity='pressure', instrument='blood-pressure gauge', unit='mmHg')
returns 254 mmHg
